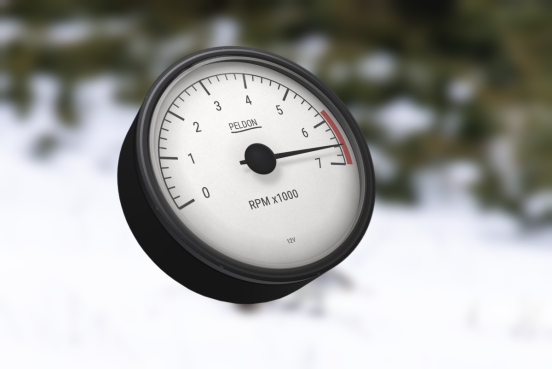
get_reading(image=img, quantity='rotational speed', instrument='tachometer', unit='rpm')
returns 6600 rpm
